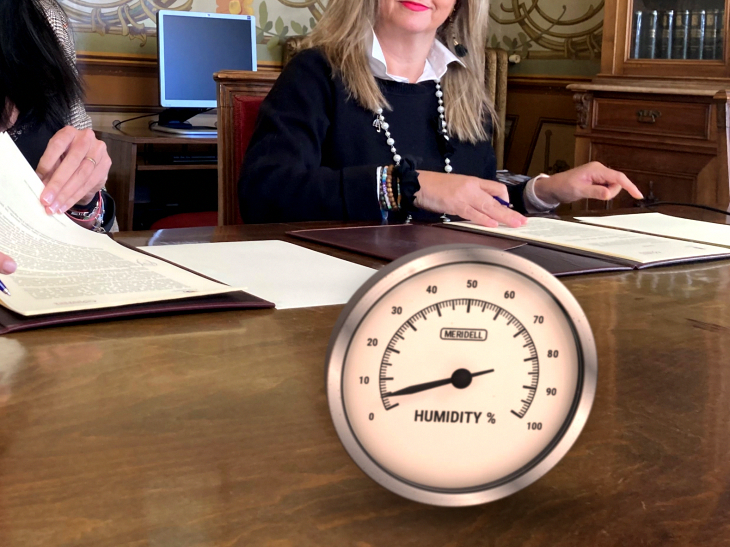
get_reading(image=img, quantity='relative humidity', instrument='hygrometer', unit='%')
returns 5 %
